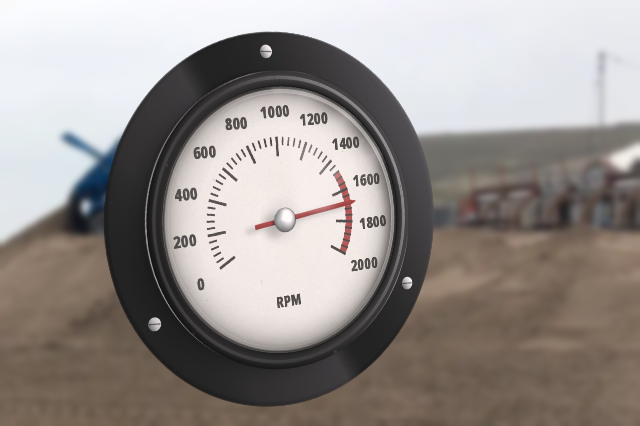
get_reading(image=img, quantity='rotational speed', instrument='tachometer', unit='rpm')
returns 1680 rpm
